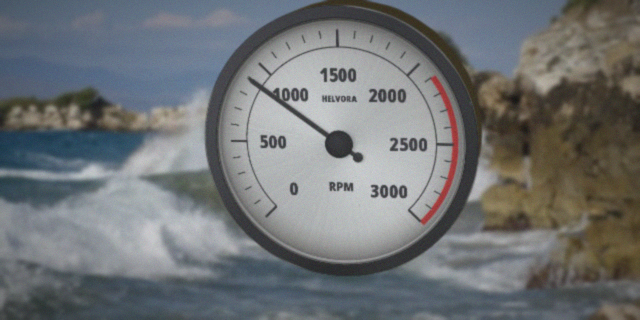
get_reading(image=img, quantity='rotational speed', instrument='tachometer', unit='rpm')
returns 900 rpm
